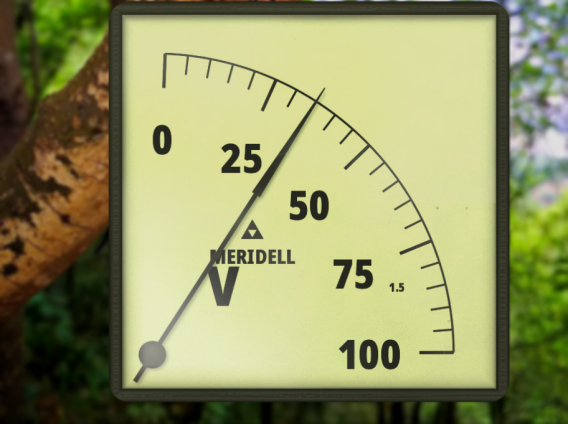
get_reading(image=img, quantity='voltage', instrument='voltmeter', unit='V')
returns 35 V
